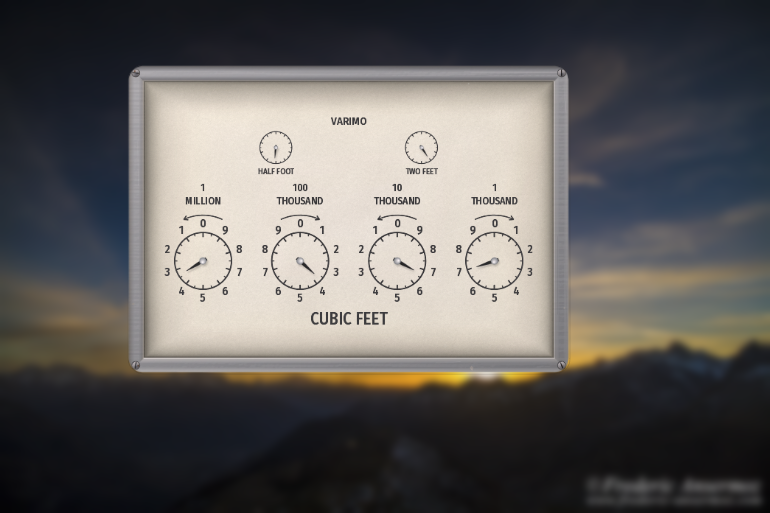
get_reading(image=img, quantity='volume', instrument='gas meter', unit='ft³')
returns 336700 ft³
